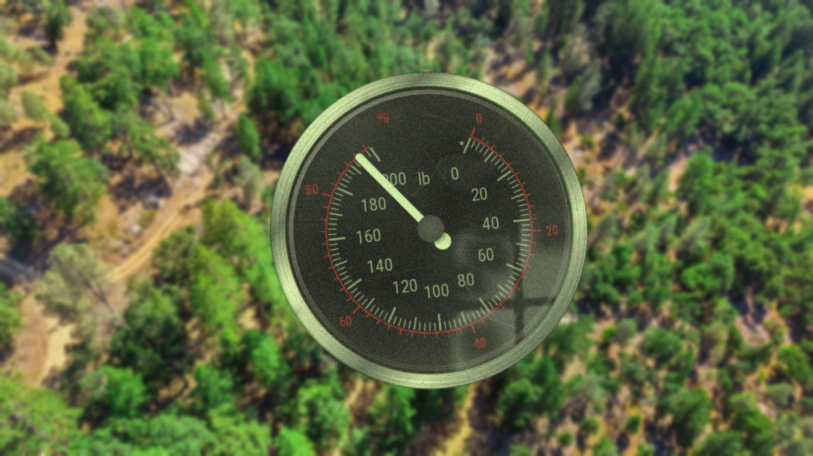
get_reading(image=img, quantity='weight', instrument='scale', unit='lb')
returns 194 lb
